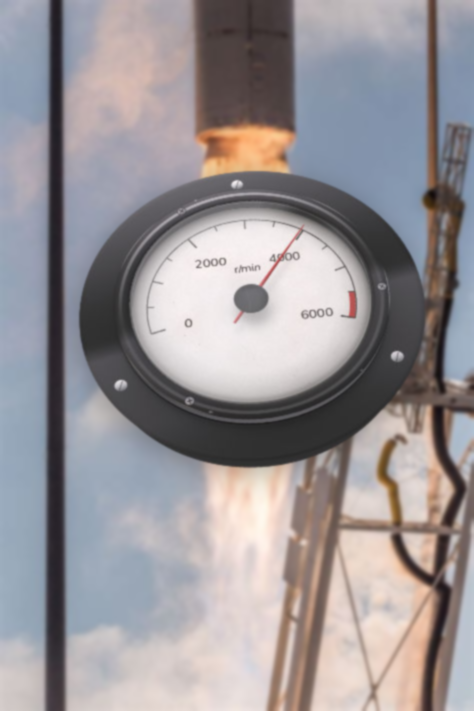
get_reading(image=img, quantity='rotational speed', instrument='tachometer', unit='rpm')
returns 4000 rpm
